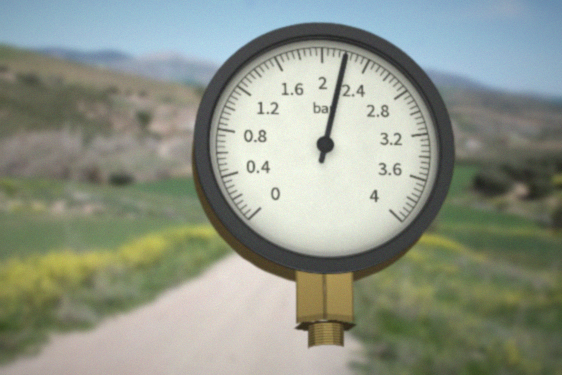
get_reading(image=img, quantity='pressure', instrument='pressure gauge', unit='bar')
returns 2.2 bar
